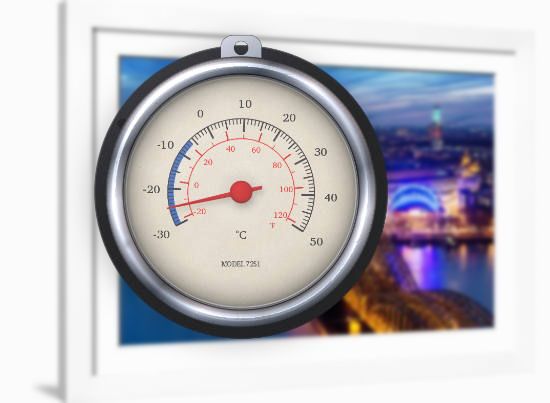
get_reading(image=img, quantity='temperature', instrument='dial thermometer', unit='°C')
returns -25 °C
